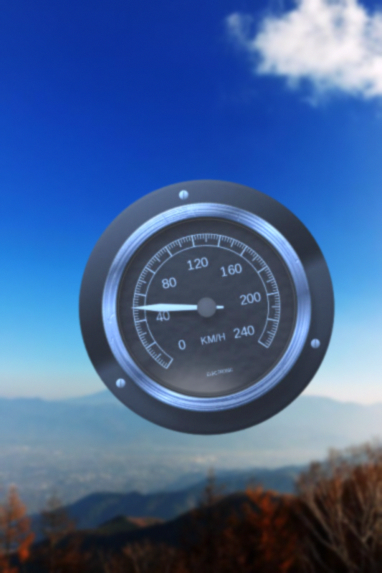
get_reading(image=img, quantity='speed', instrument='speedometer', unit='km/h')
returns 50 km/h
